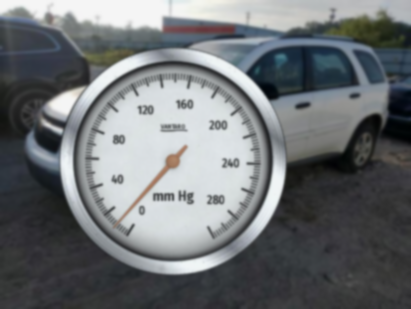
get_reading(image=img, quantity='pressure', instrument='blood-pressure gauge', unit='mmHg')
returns 10 mmHg
